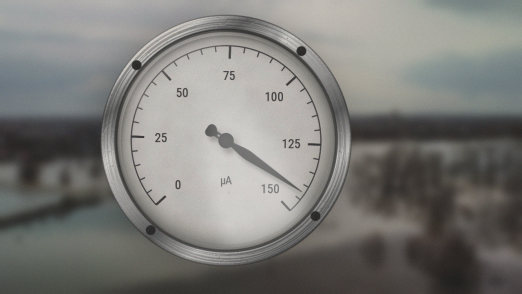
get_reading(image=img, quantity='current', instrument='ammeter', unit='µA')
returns 142.5 µA
